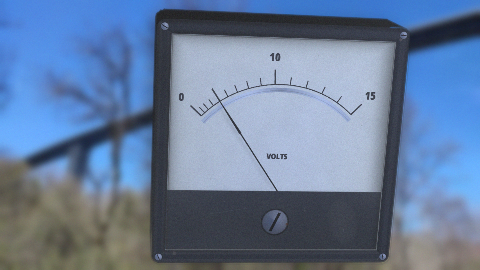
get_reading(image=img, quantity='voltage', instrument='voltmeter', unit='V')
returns 5 V
